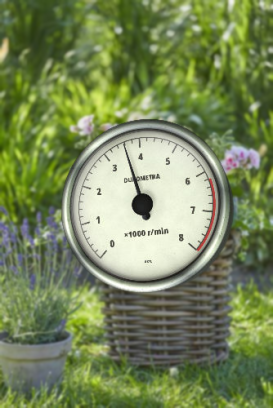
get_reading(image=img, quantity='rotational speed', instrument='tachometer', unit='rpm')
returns 3600 rpm
